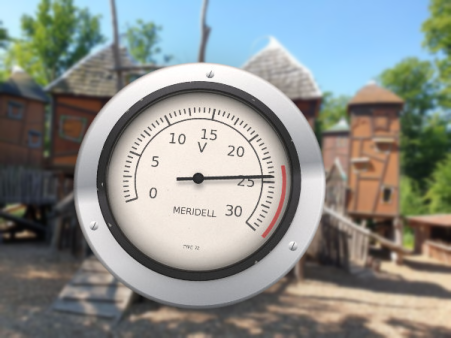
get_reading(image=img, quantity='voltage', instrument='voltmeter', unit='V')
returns 24.5 V
